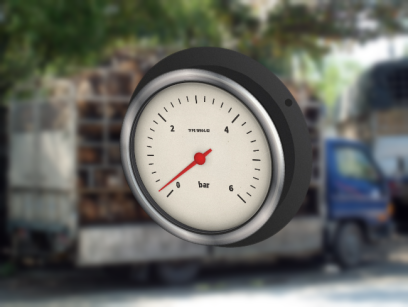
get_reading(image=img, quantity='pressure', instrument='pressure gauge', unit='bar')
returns 0.2 bar
